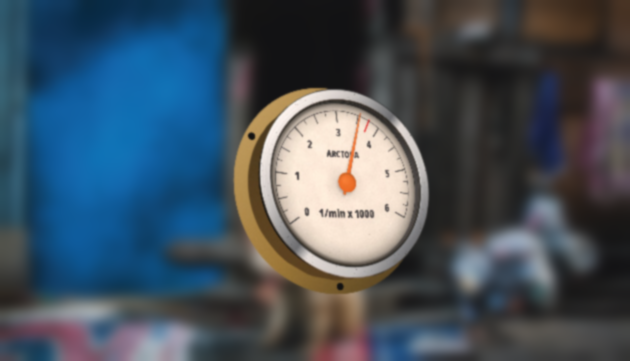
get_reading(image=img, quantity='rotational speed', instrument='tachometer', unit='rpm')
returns 3500 rpm
